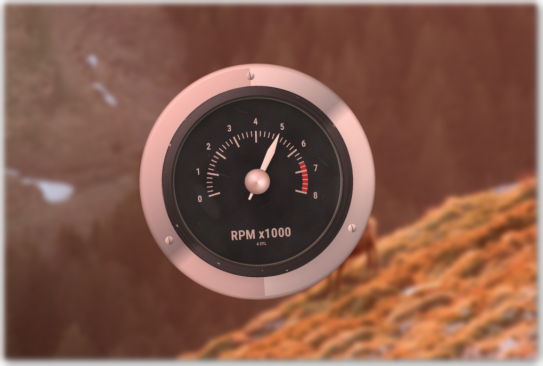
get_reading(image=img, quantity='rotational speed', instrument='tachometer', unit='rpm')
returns 5000 rpm
